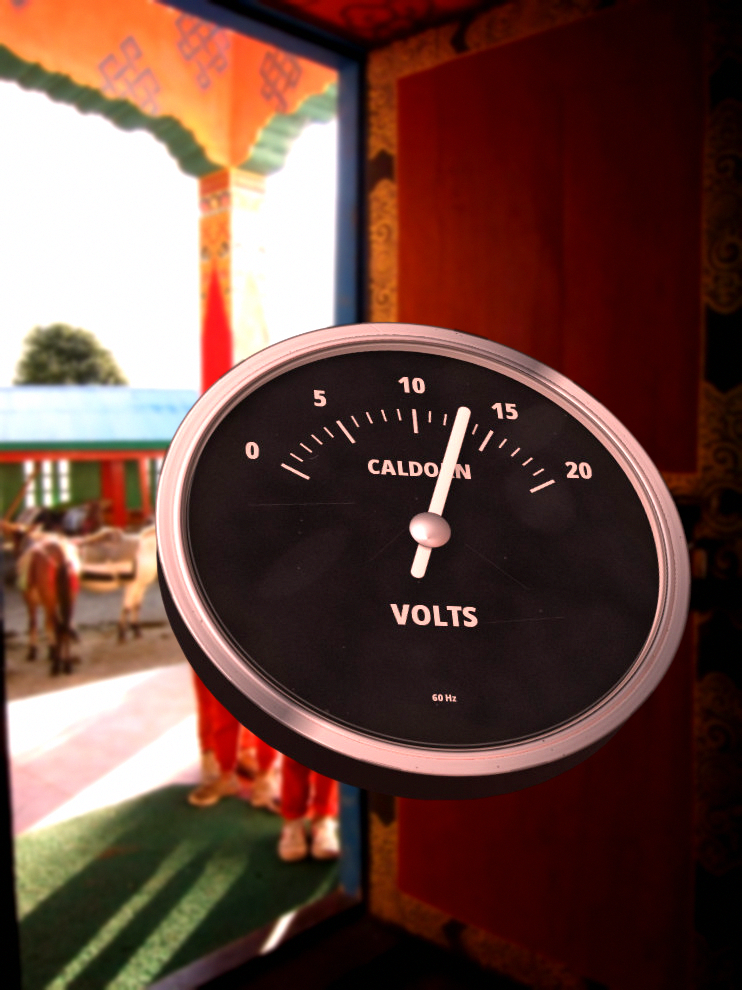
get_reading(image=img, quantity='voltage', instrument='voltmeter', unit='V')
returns 13 V
